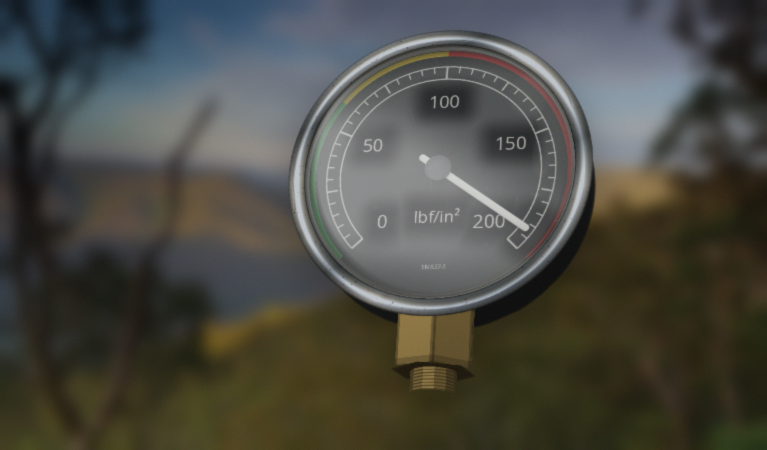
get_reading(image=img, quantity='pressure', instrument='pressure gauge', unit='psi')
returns 192.5 psi
